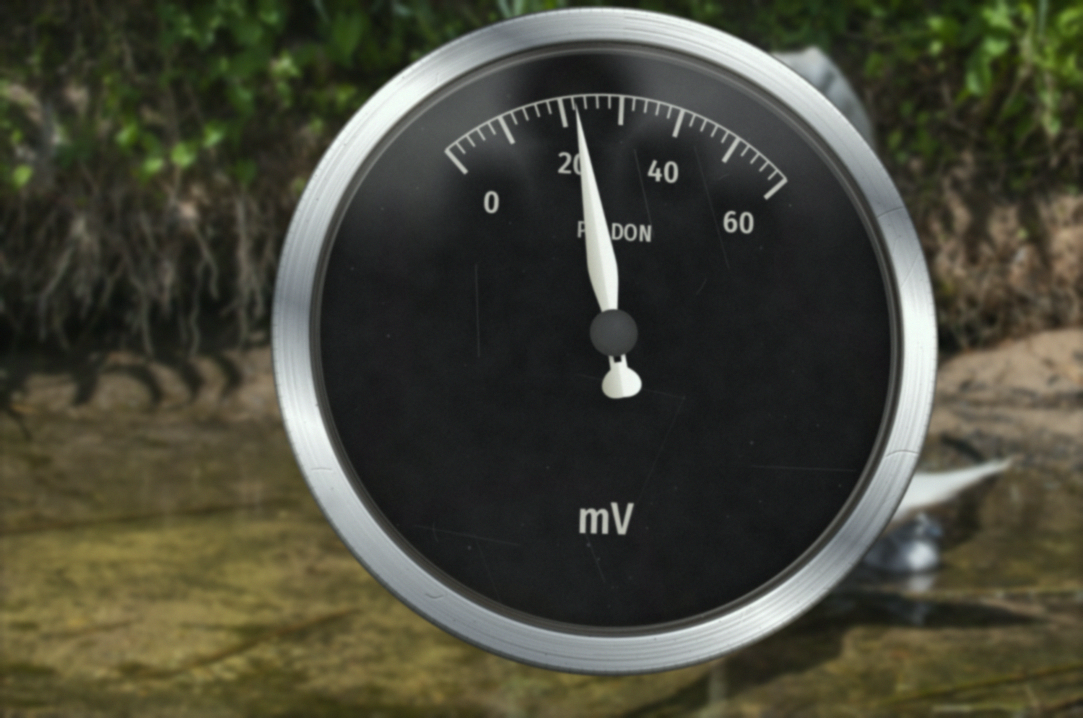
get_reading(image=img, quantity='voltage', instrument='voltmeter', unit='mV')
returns 22 mV
